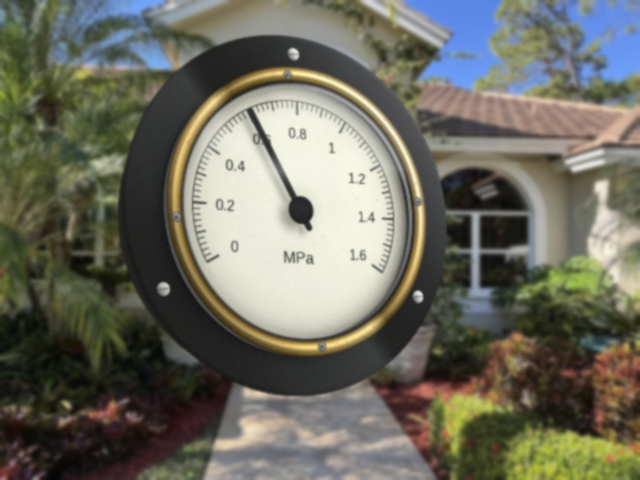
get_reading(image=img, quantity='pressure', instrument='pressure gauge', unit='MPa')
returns 0.6 MPa
